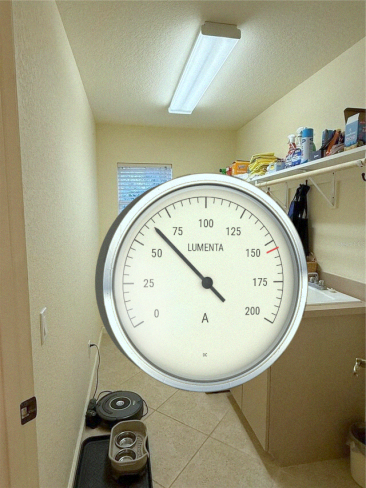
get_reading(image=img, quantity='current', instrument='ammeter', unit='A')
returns 62.5 A
